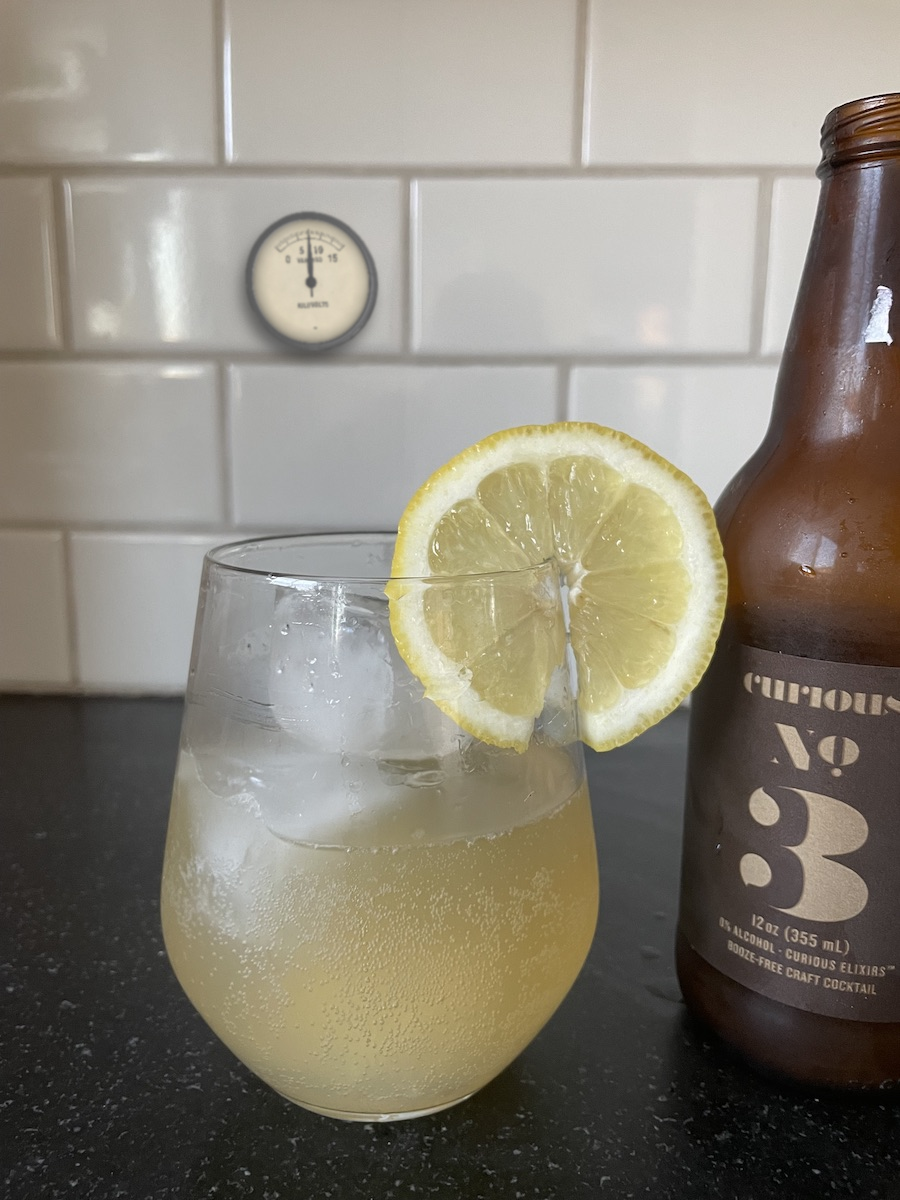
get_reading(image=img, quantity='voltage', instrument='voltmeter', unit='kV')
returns 7.5 kV
